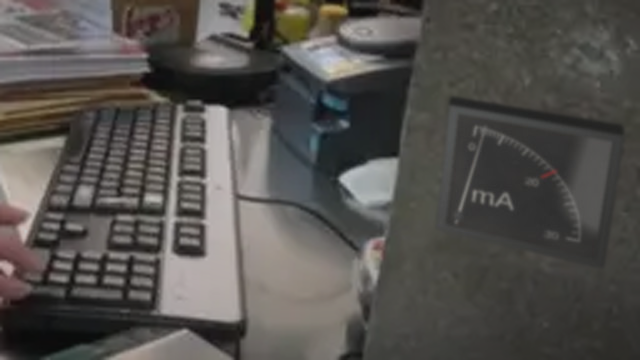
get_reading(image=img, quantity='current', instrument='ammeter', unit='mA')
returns 5 mA
